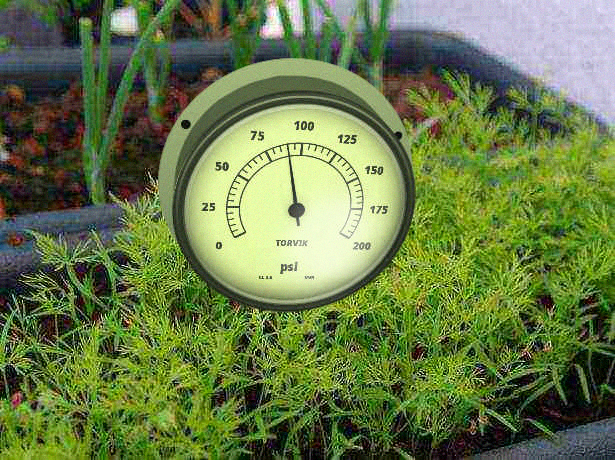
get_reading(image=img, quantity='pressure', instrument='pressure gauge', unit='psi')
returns 90 psi
